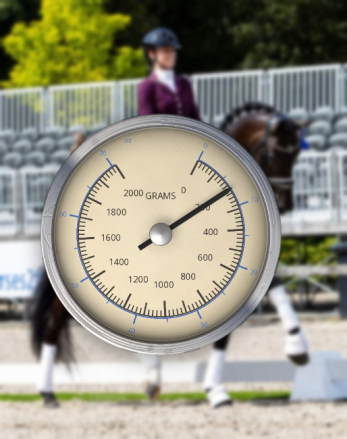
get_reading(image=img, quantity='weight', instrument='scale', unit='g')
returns 200 g
